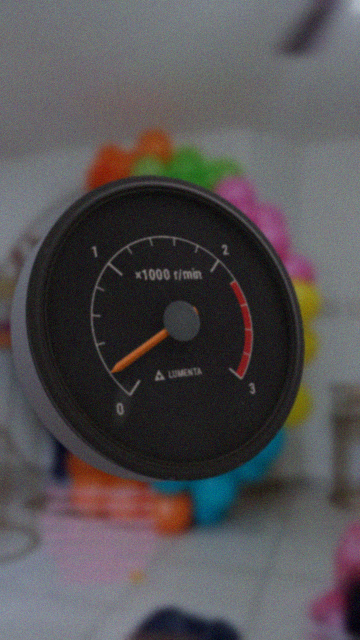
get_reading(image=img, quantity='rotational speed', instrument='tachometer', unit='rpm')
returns 200 rpm
